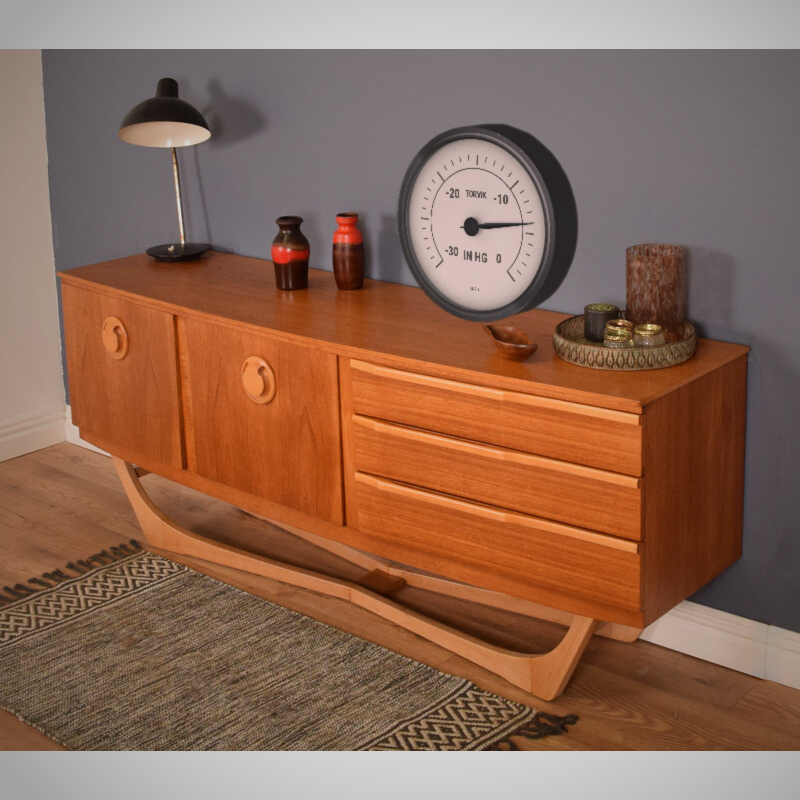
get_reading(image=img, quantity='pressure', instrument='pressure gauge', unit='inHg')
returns -6 inHg
